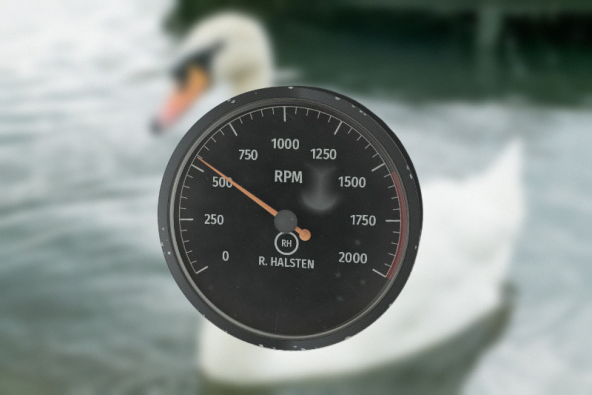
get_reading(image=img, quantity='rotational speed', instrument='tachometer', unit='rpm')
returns 550 rpm
